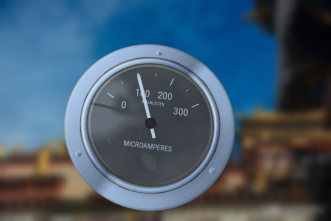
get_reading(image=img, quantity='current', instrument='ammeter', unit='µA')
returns 100 µA
